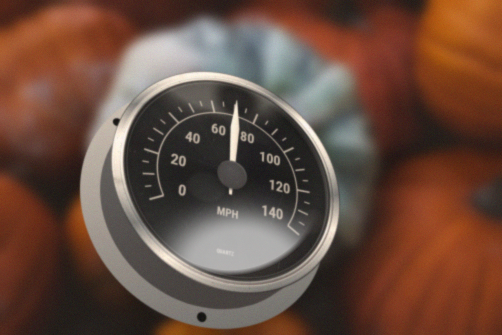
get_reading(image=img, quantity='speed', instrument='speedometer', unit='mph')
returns 70 mph
